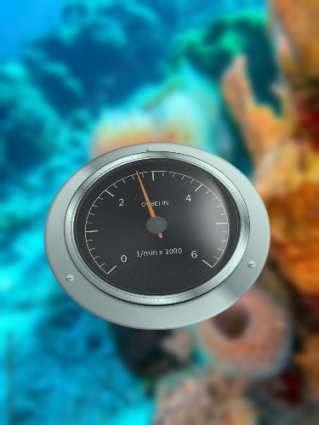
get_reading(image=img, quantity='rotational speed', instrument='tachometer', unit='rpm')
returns 2700 rpm
